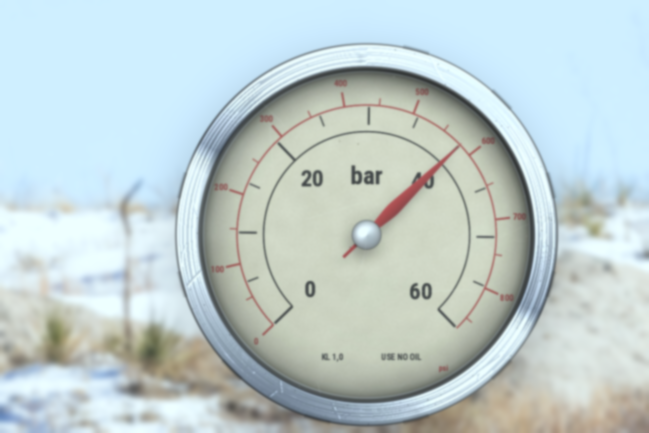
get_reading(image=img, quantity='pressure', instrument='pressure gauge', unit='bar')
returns 40 bar
